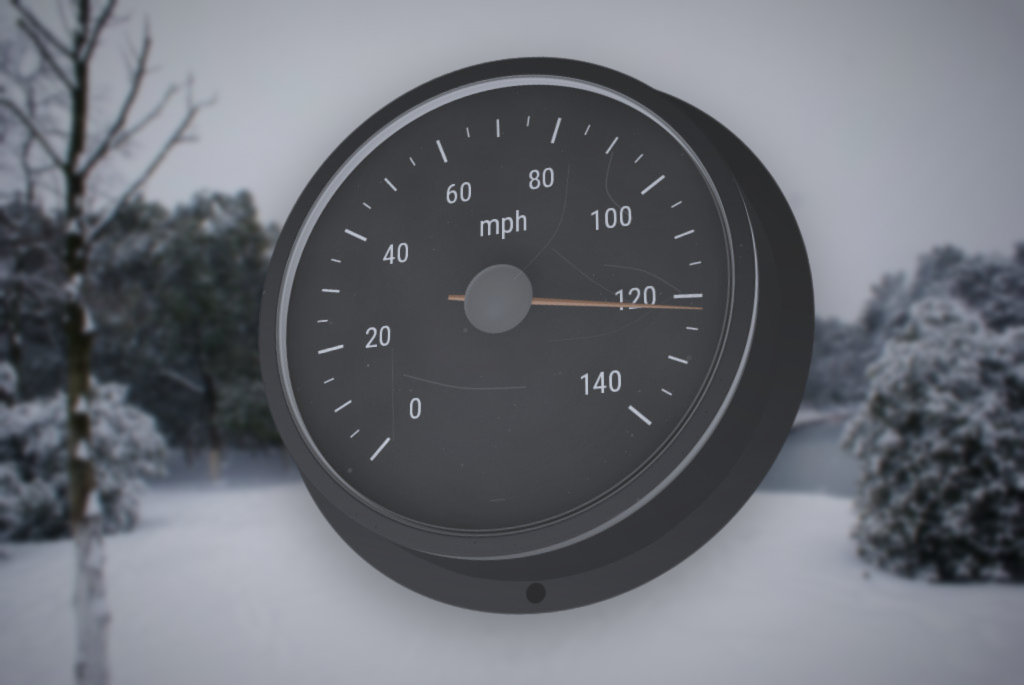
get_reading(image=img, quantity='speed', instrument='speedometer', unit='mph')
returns 122.5 mph
